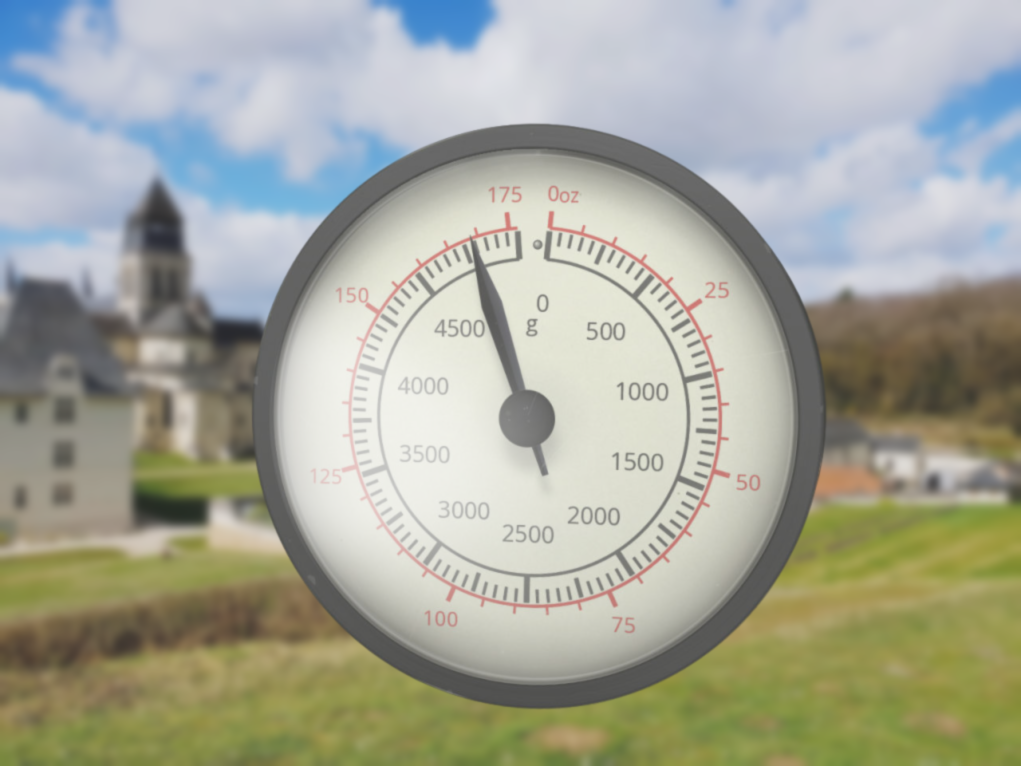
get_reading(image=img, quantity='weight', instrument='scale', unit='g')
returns 4800 g
